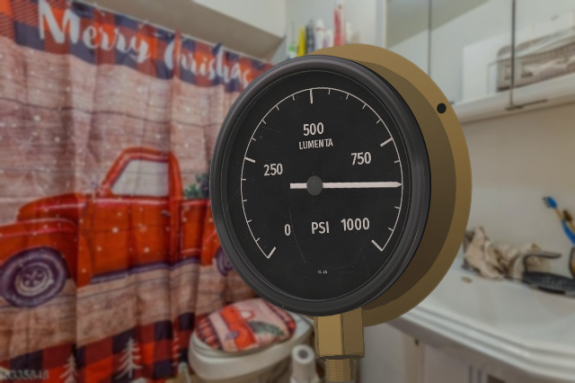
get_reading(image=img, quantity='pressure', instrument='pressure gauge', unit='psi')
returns 850 psi
